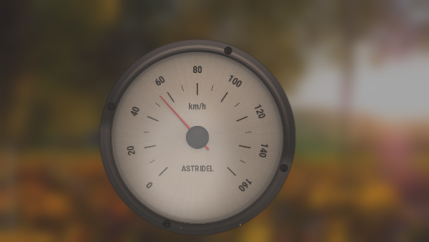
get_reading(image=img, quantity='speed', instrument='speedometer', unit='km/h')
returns 55 km/h
